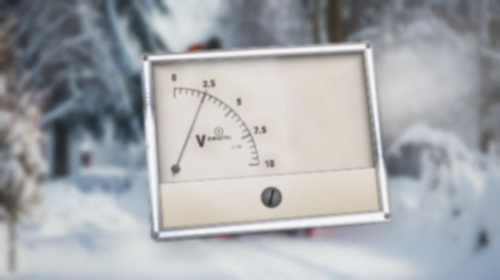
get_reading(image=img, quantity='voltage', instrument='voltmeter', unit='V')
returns 2.5 V
